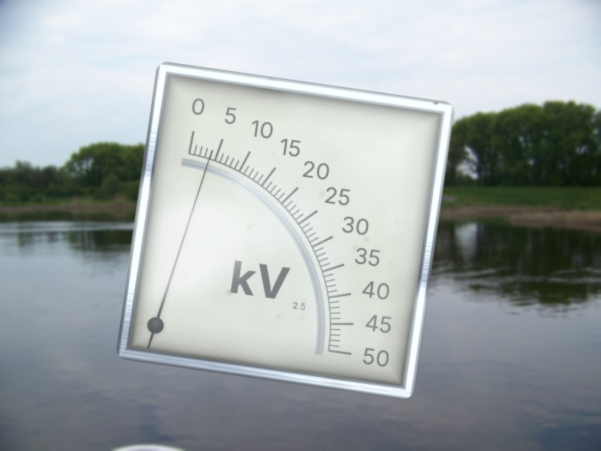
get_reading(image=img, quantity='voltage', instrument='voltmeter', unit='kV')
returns 4 kV
